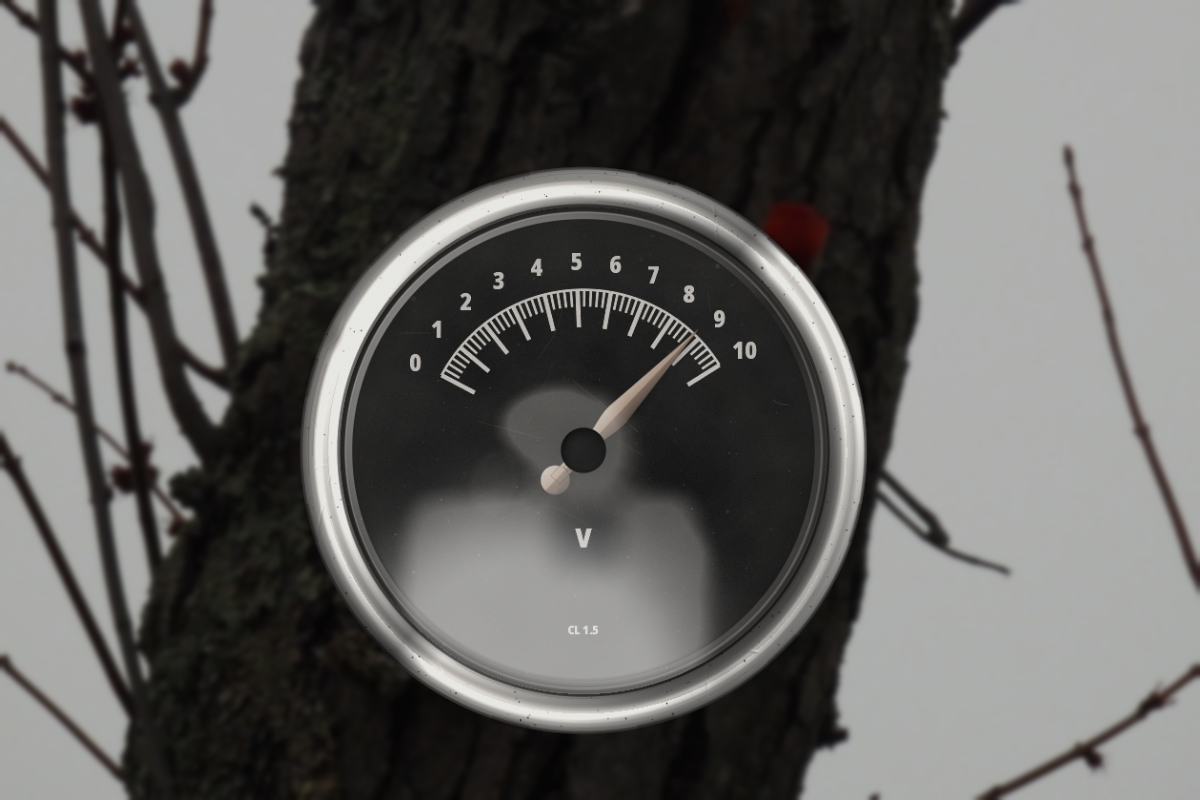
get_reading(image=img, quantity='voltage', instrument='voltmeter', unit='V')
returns 8.8 V
